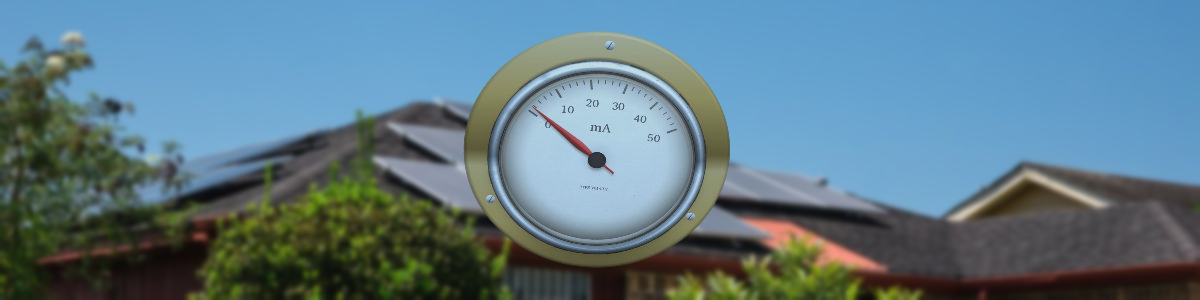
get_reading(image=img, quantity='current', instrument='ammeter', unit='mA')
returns 2 mA
